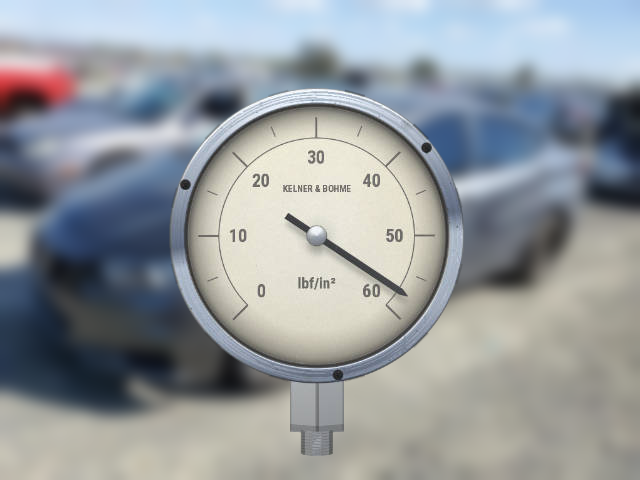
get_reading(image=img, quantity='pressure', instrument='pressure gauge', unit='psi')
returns 57.5 psi
